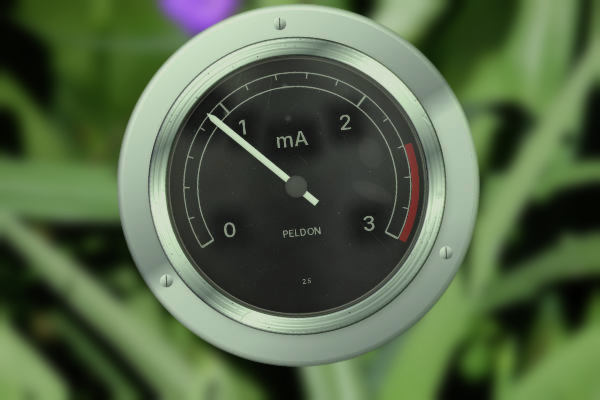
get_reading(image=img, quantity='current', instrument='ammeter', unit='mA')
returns 0.9 mA
